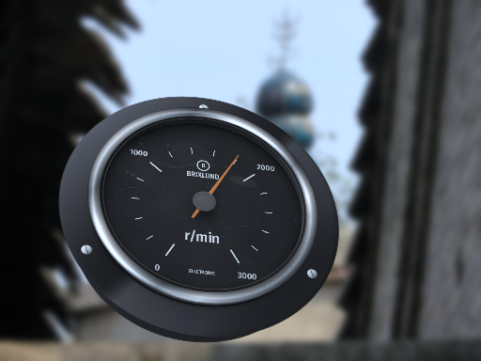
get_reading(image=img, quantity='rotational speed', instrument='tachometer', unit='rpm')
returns 1800 rpm
